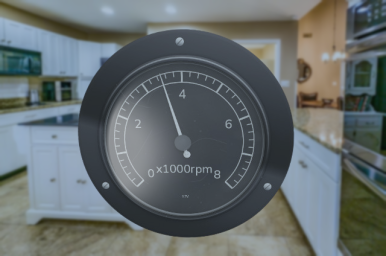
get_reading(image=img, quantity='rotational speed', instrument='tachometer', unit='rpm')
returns 3500 rpm
